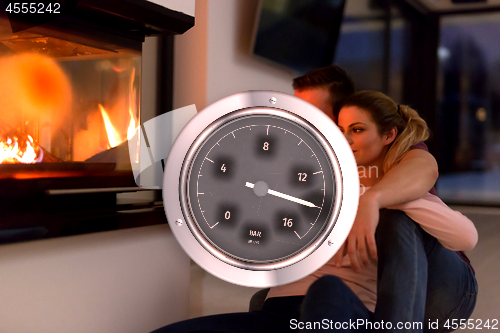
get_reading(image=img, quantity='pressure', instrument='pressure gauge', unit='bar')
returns 14 bar
